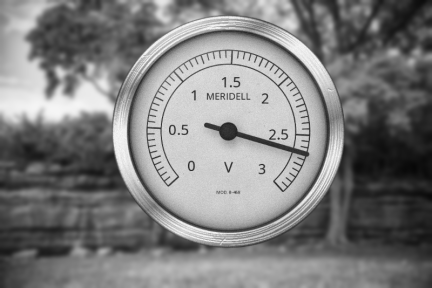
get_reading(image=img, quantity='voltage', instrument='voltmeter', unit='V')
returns 2.65 V
